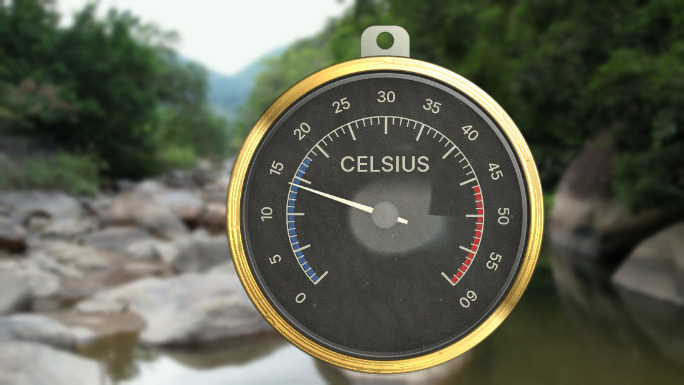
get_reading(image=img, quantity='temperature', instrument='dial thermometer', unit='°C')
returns 14 °C
